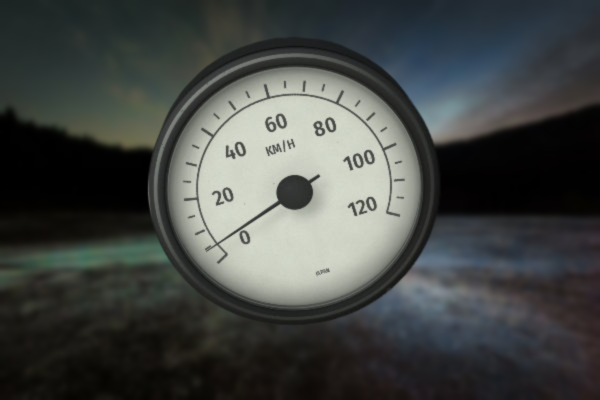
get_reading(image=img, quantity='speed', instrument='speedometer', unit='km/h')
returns 5 km/h
